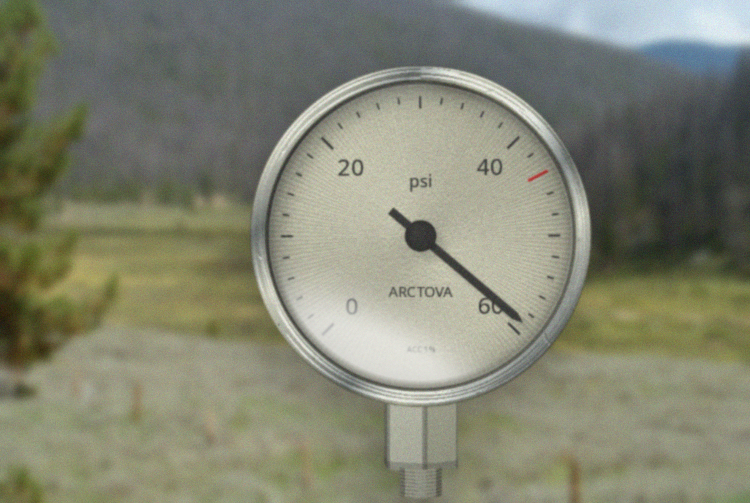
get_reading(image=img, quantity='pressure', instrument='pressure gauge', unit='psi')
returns 59 psi
